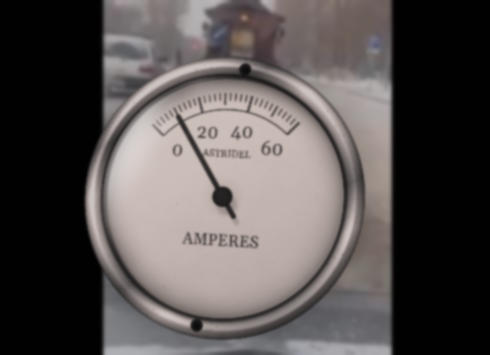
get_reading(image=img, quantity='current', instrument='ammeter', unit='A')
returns 10 A
